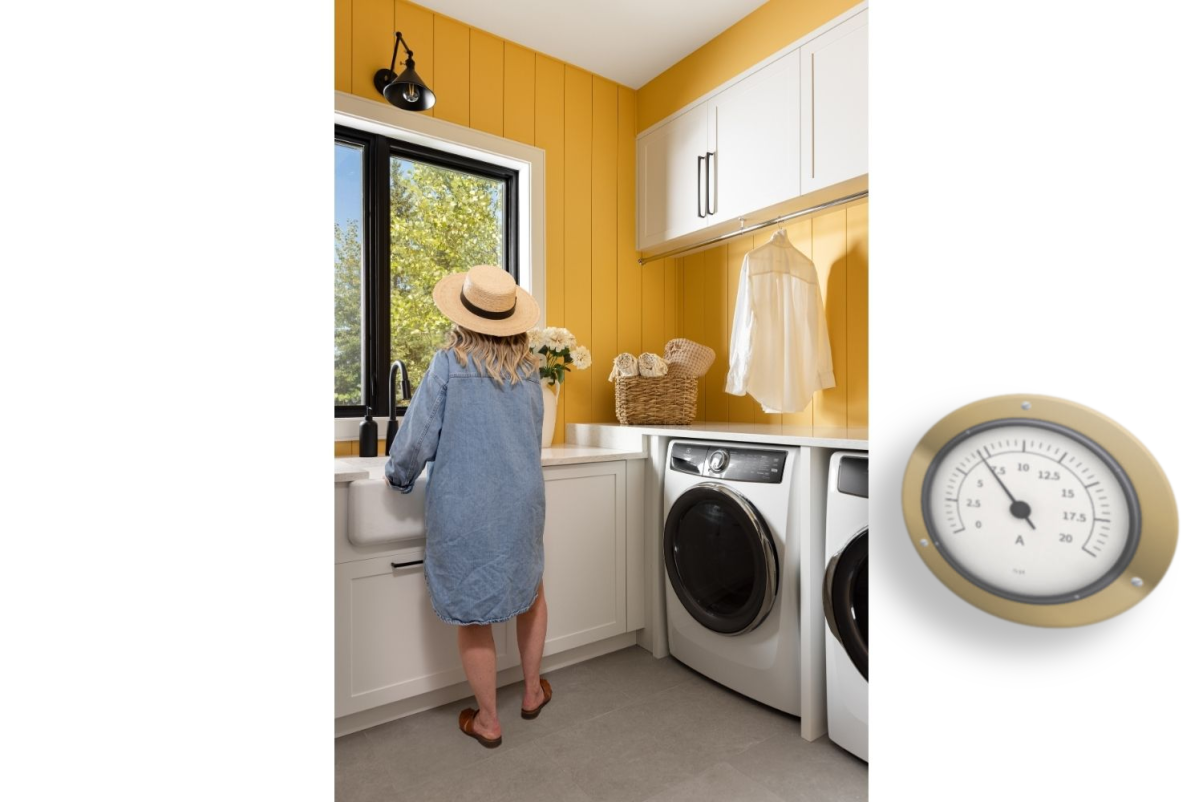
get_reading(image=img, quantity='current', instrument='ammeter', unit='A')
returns 7 A
